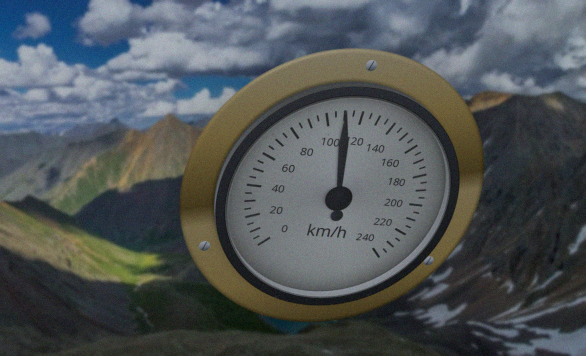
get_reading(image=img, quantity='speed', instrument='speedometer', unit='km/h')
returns 110 km/h
